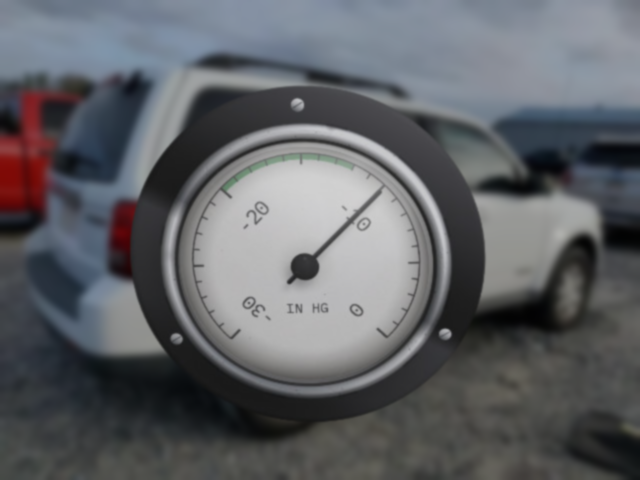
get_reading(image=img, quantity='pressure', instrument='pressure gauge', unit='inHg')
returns -10 inHg
